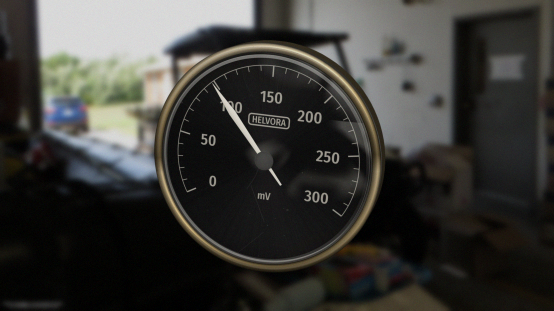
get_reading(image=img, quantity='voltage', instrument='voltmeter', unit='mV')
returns 100 mV
